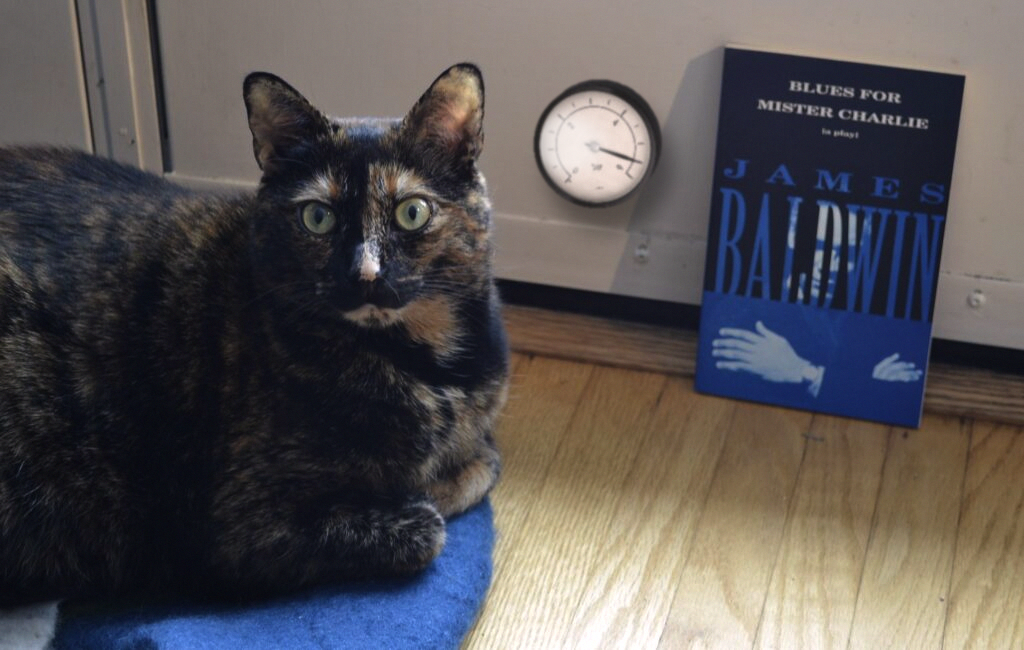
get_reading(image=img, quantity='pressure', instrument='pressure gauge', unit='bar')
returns 5.5 bar
